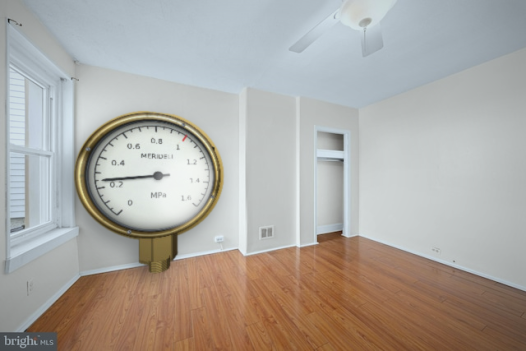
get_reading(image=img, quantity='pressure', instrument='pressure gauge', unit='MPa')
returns 0.25 MPa
